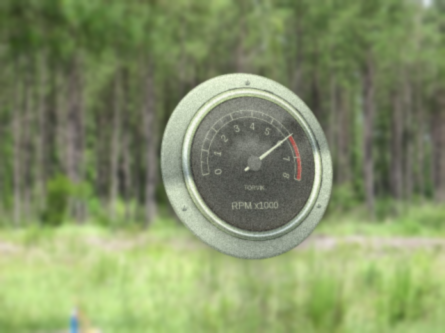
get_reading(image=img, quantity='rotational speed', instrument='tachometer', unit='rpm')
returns 6000 rpm
